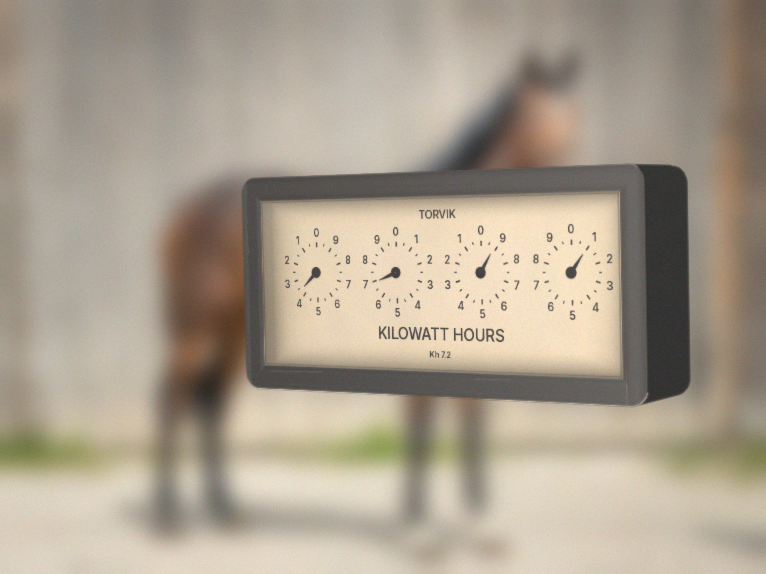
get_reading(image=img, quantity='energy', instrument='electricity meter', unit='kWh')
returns 3691 kWh
